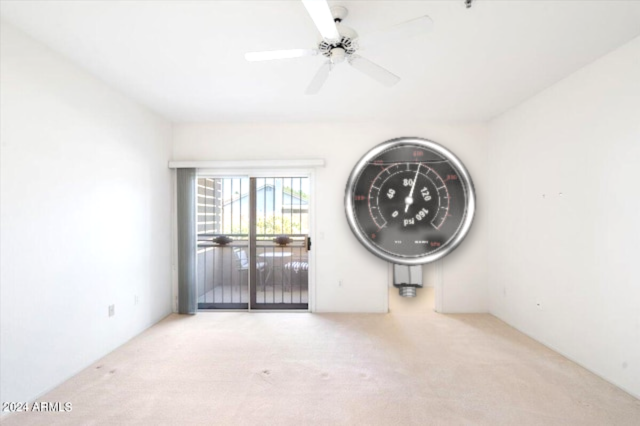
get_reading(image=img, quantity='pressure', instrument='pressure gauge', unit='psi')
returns 90 psi
